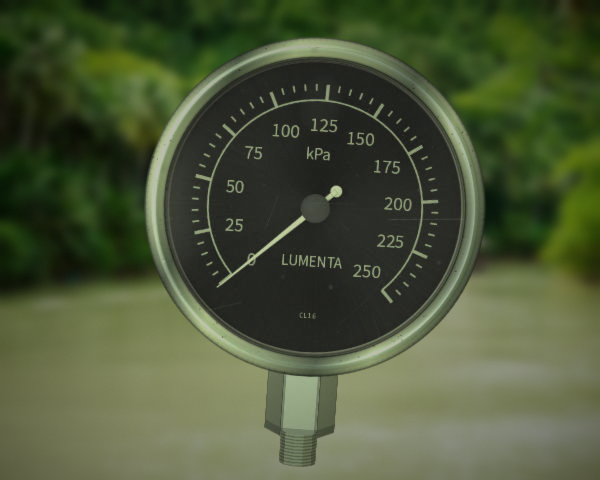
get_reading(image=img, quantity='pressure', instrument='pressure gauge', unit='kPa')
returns 0 kPa
